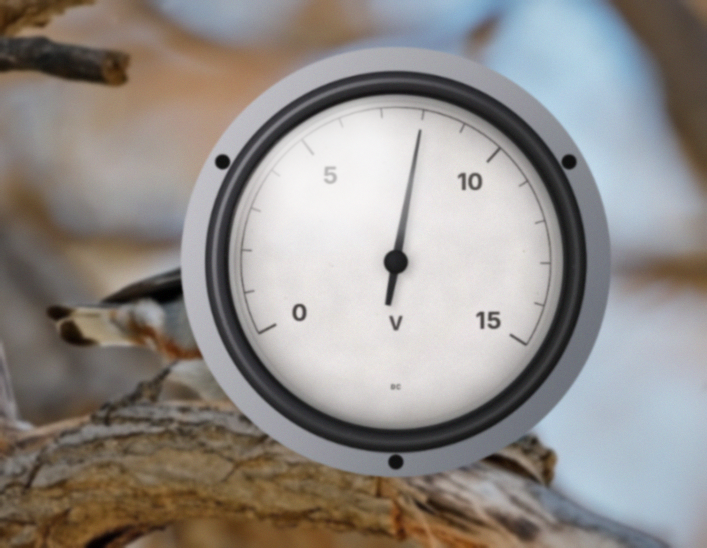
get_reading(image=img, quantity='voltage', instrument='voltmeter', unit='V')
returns 8 V
